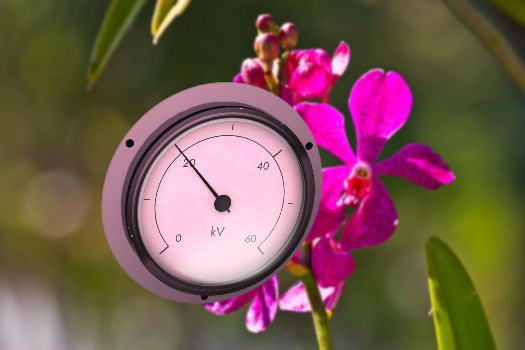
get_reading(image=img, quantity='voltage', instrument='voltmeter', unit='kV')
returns 20 kV
